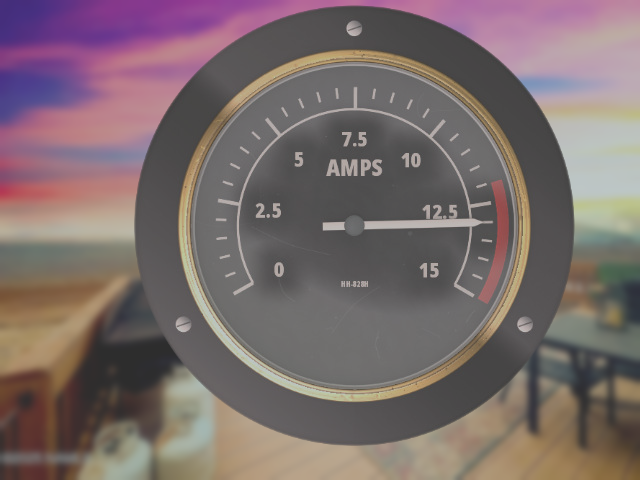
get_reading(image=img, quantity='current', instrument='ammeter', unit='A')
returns 13 A
